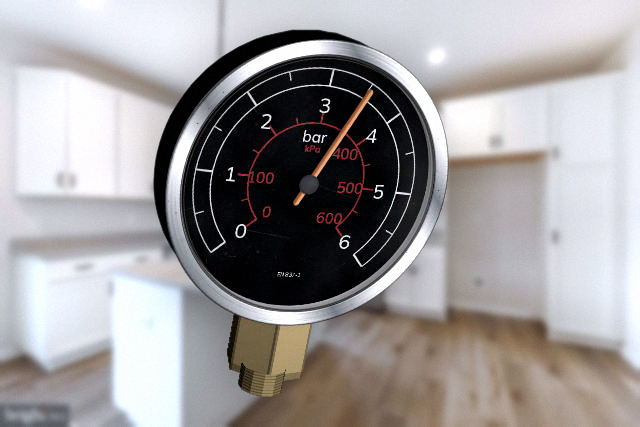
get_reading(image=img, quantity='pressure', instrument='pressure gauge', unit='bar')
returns 3.5 bar
